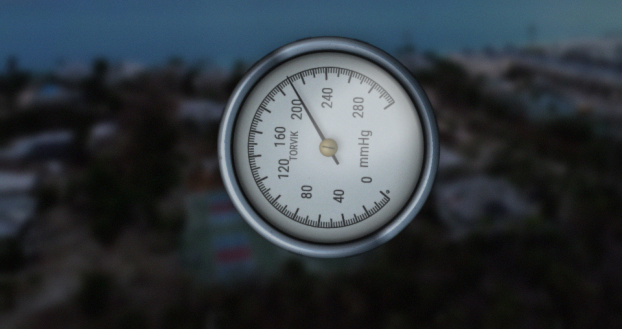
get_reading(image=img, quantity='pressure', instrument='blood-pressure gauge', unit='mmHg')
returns 210 mmHg
